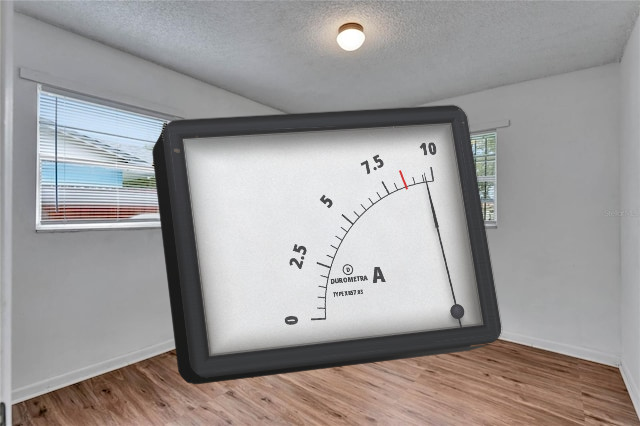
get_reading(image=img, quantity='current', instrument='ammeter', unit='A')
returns 9.5 A
